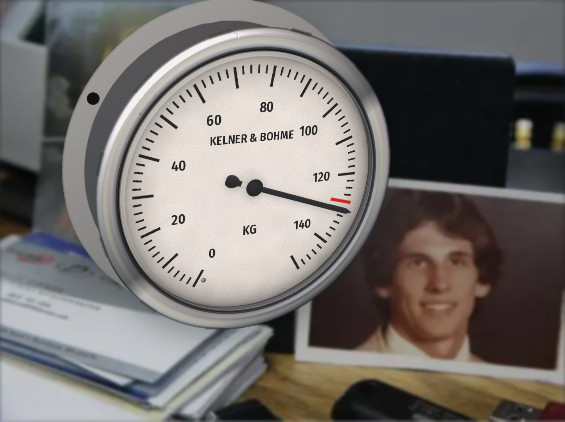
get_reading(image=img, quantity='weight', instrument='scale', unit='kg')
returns 130 kg
